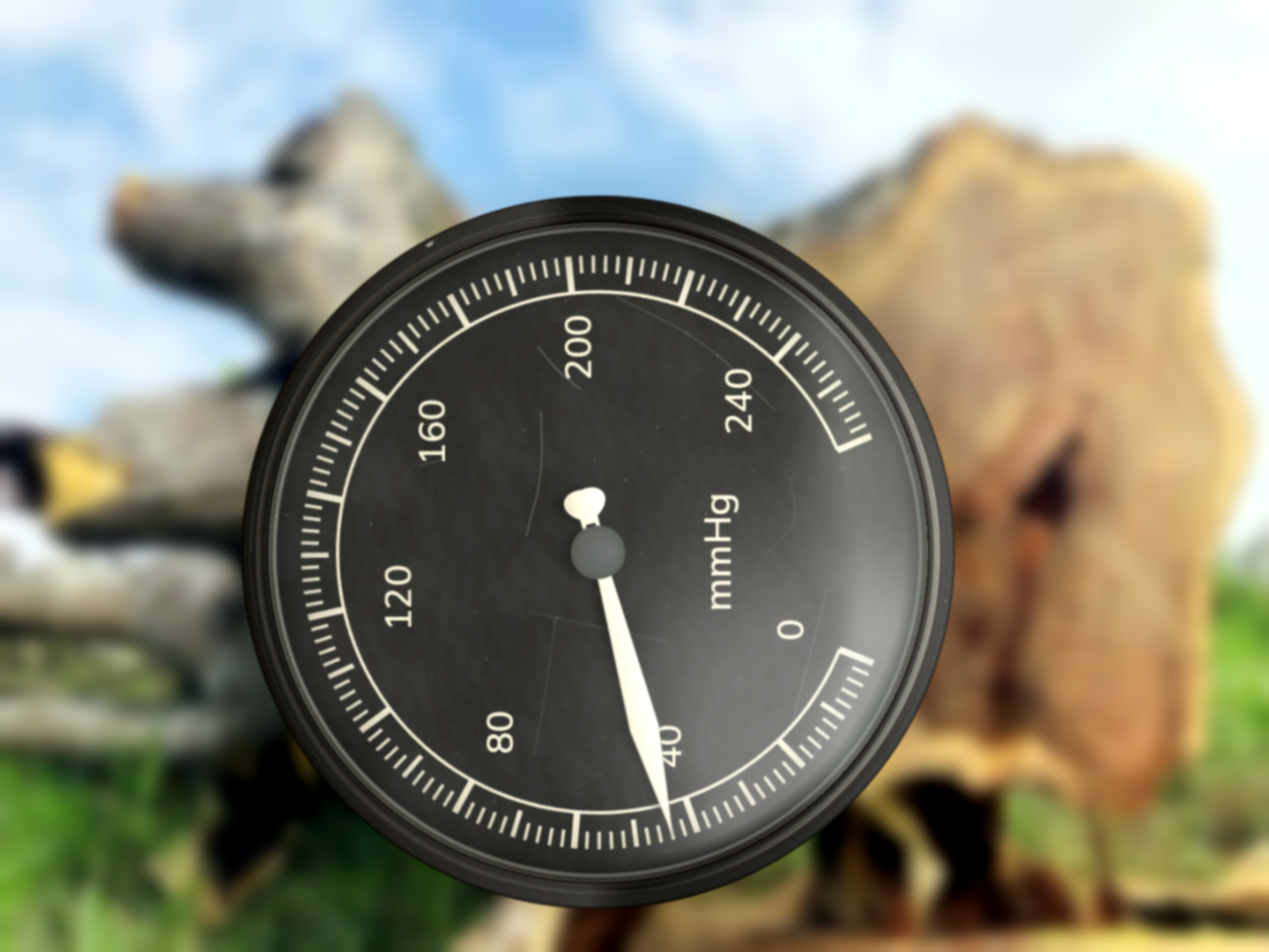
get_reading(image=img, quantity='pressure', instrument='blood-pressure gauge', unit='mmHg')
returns 44 mmHg
